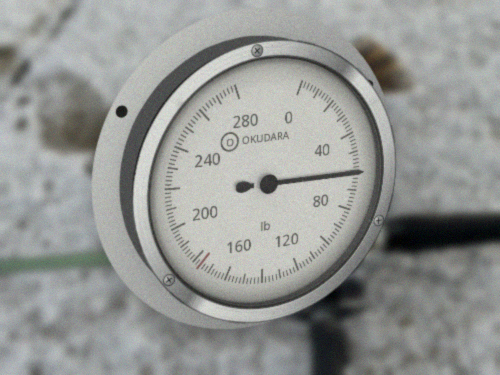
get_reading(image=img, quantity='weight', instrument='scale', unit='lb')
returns 60 lb
